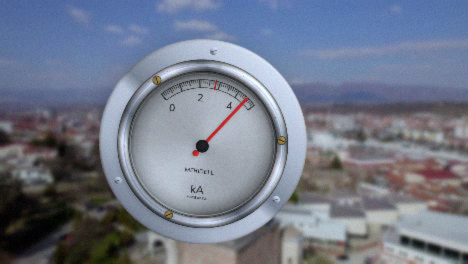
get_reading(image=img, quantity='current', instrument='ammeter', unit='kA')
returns 4.5 kA
